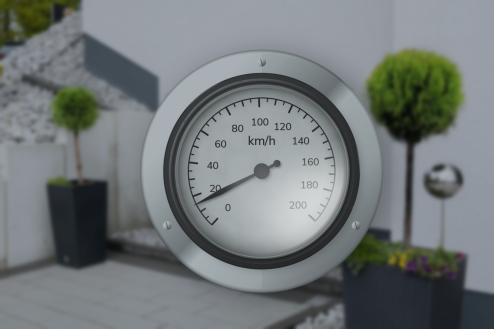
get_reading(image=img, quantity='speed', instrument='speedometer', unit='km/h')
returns 15 km/h
